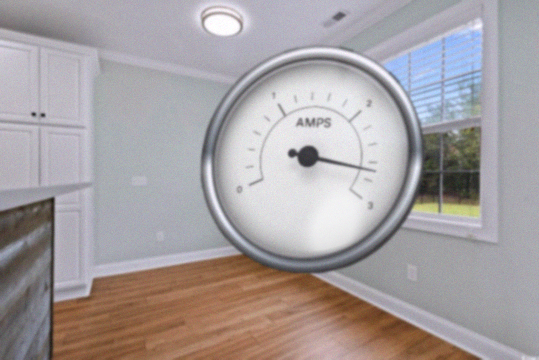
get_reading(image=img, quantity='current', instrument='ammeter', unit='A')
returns 2.7 A
